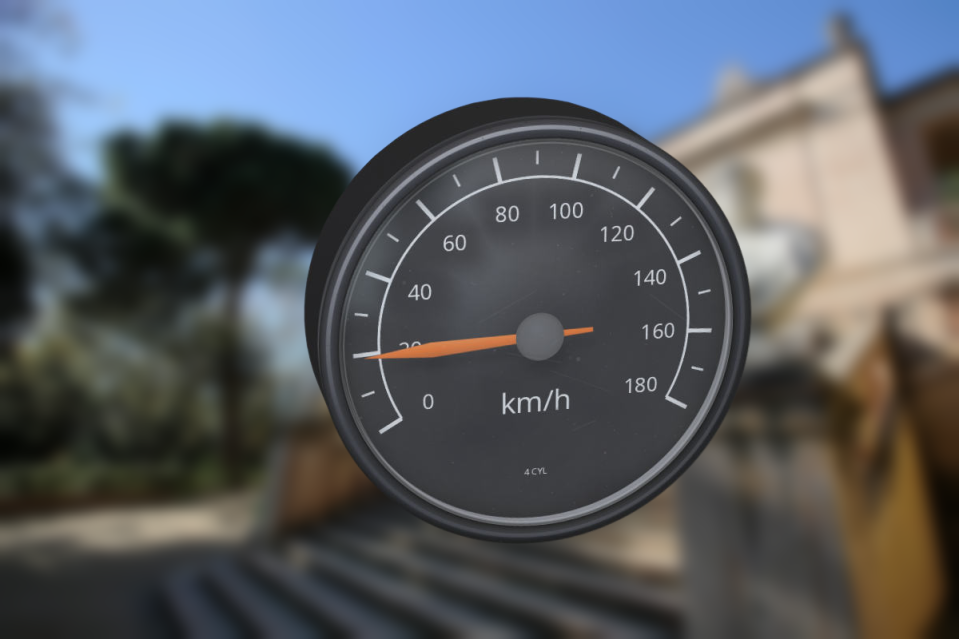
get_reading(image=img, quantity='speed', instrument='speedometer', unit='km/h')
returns 20 km/h
